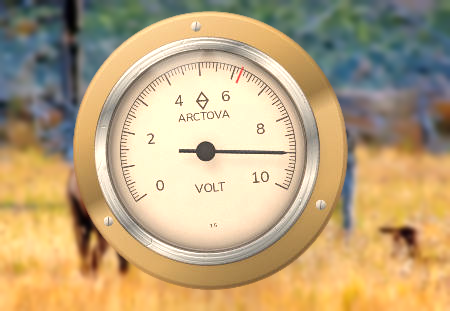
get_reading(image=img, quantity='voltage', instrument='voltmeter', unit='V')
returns 9 V
